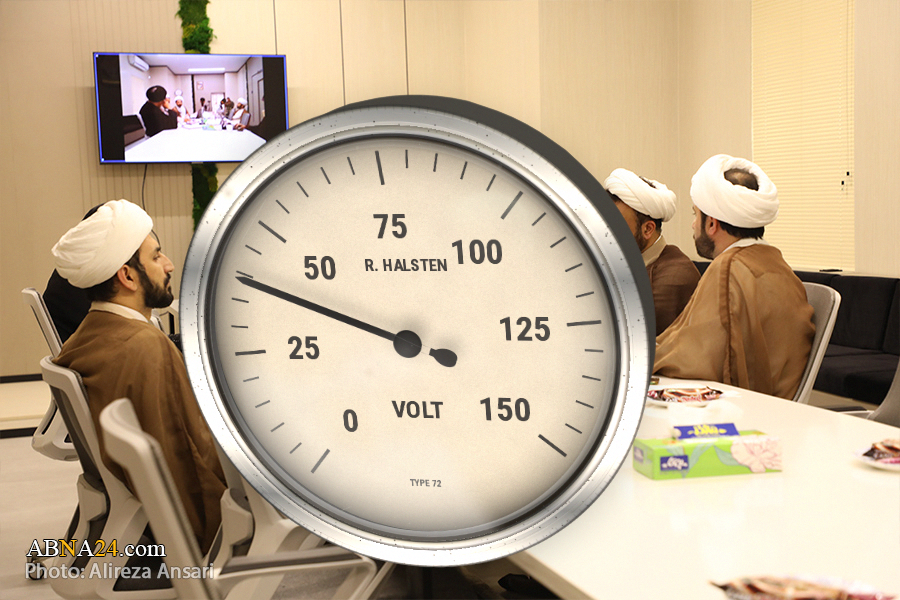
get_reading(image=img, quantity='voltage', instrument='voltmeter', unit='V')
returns 40 V
